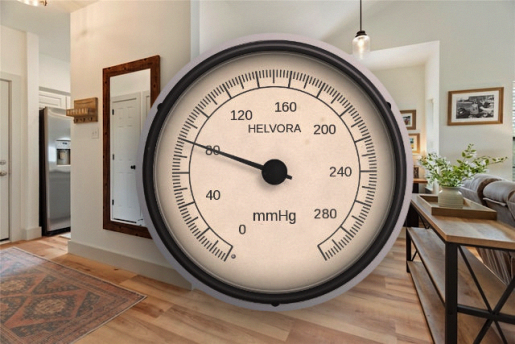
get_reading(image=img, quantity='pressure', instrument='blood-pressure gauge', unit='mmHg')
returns 80 mmHg
